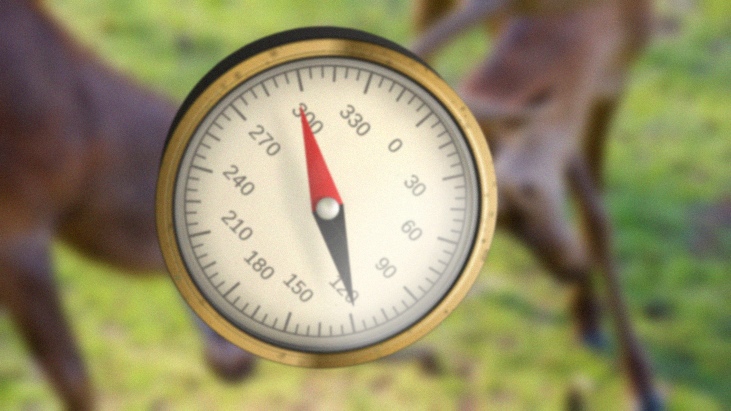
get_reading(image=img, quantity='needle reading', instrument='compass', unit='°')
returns 297.5 °
